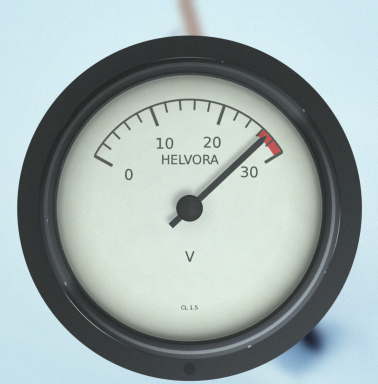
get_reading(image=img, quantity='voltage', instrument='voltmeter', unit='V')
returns 27 V
